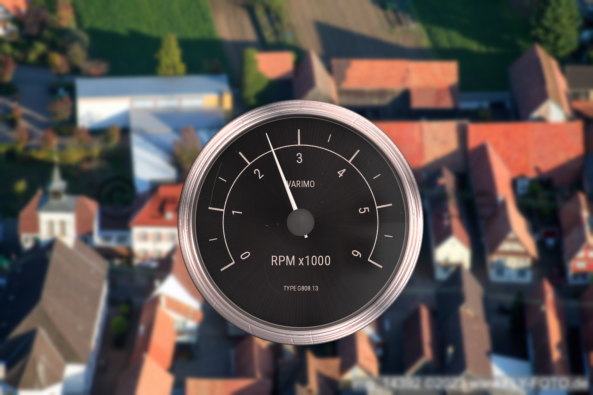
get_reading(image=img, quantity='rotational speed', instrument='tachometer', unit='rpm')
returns 2500 rpm
